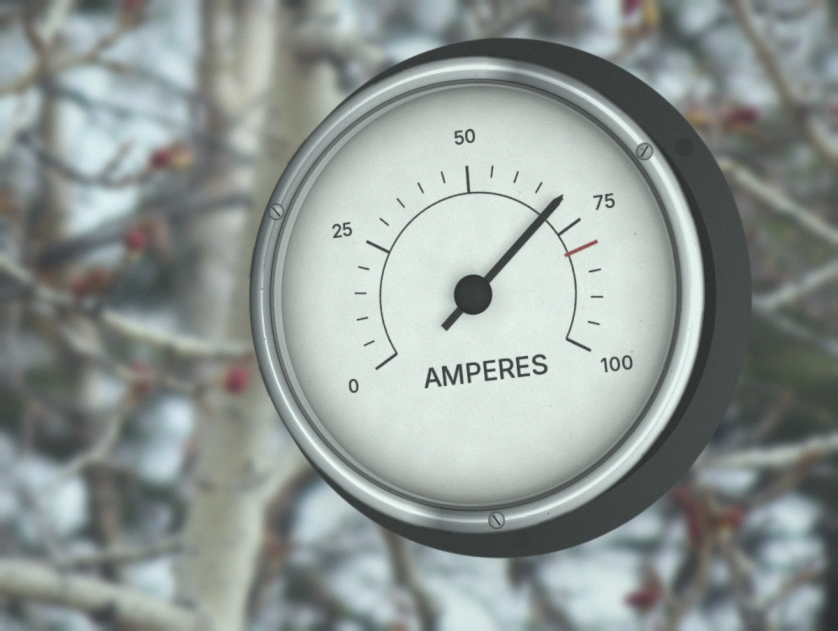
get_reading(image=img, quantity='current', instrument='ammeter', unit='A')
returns 70 A
